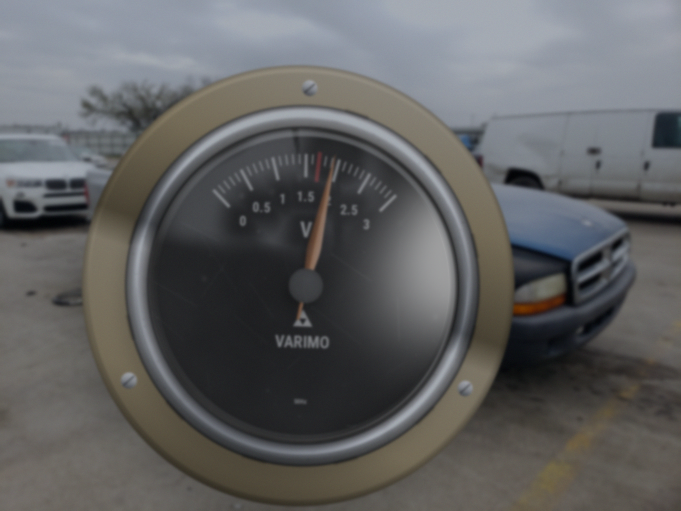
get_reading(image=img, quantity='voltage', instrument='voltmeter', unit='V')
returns 1.9 V
